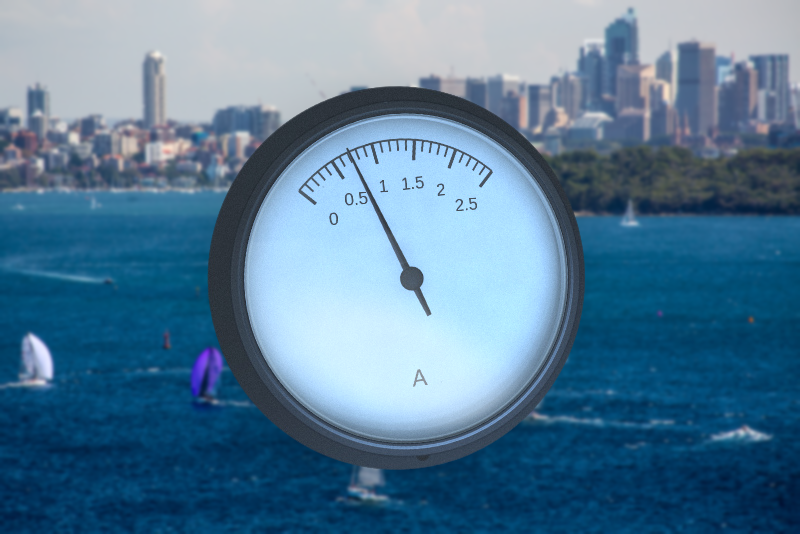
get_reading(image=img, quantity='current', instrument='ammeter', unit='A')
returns 0.7 A
